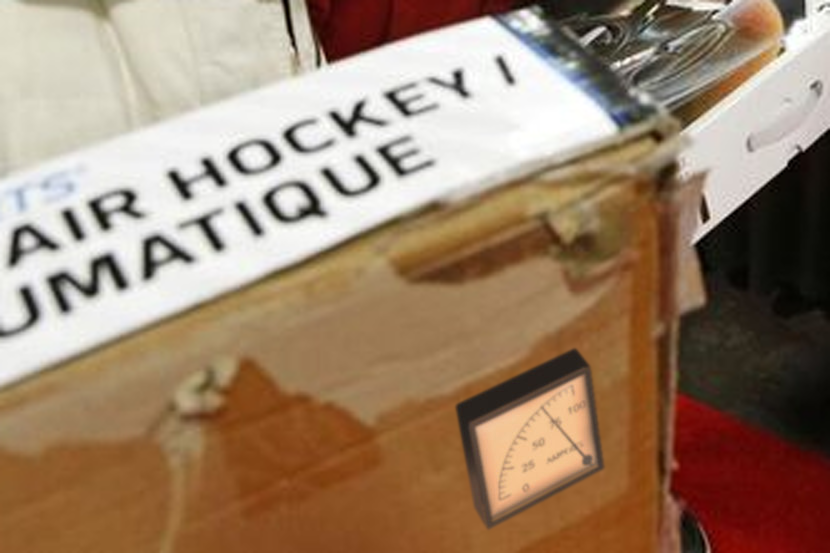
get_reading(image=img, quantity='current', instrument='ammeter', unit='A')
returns 75 A
